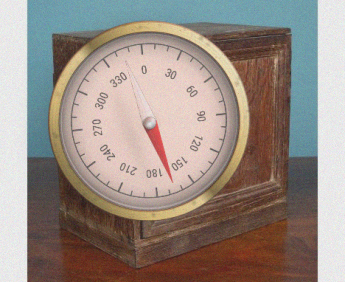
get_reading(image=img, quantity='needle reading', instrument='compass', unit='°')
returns 165 °
